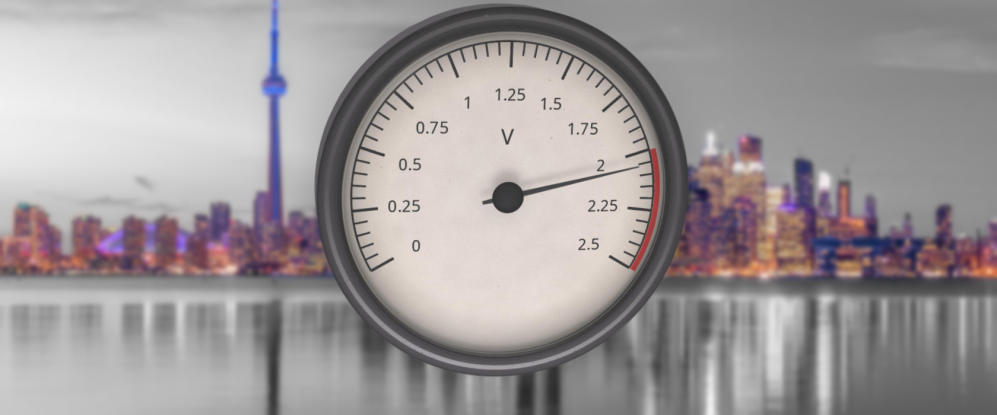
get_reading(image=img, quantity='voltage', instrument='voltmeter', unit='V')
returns 2.05 V
